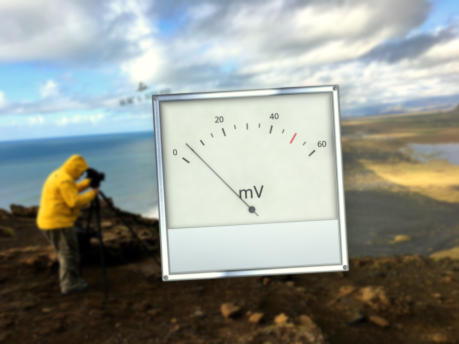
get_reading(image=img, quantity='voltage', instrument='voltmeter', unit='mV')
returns 5 mV
